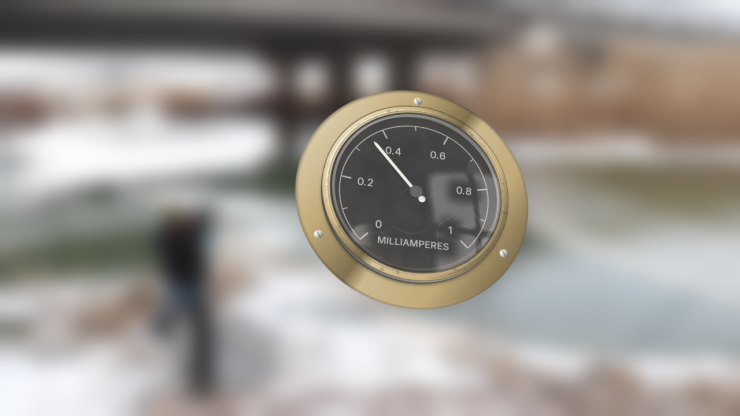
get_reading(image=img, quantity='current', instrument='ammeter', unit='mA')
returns 0.35 mA
